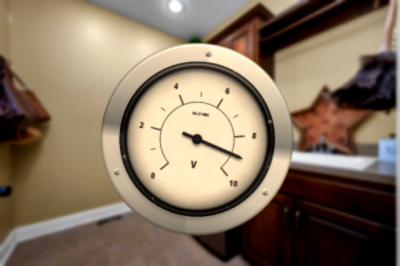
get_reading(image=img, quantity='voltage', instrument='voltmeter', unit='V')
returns 9 V
